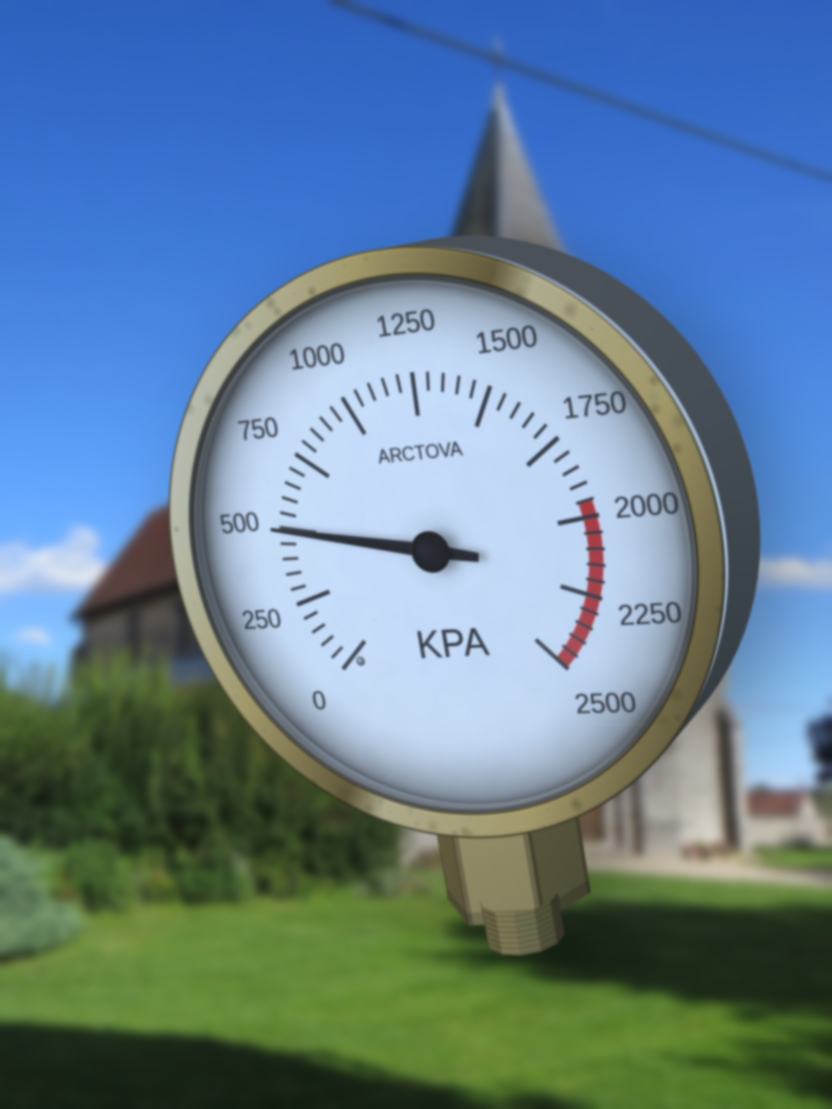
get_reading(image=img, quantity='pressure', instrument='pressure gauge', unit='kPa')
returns 500 kPa
